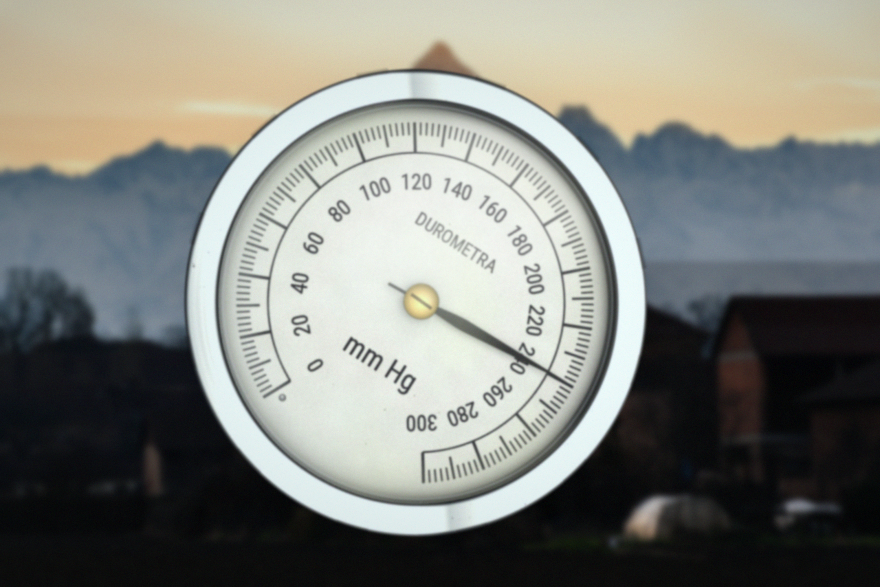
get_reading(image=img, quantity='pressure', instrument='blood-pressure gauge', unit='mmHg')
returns 240 mmHg
